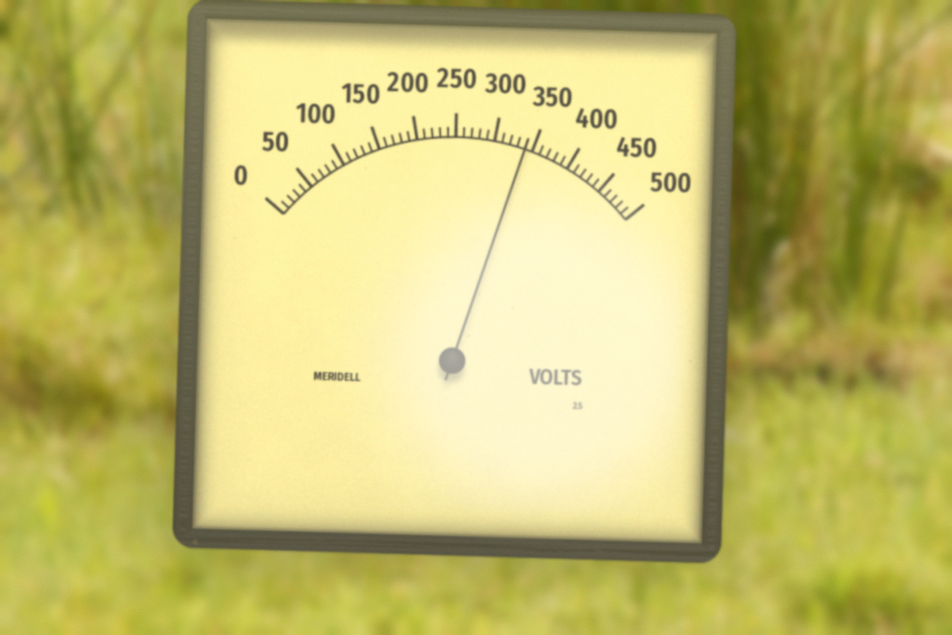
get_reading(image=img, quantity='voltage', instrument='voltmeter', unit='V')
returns 340 V
